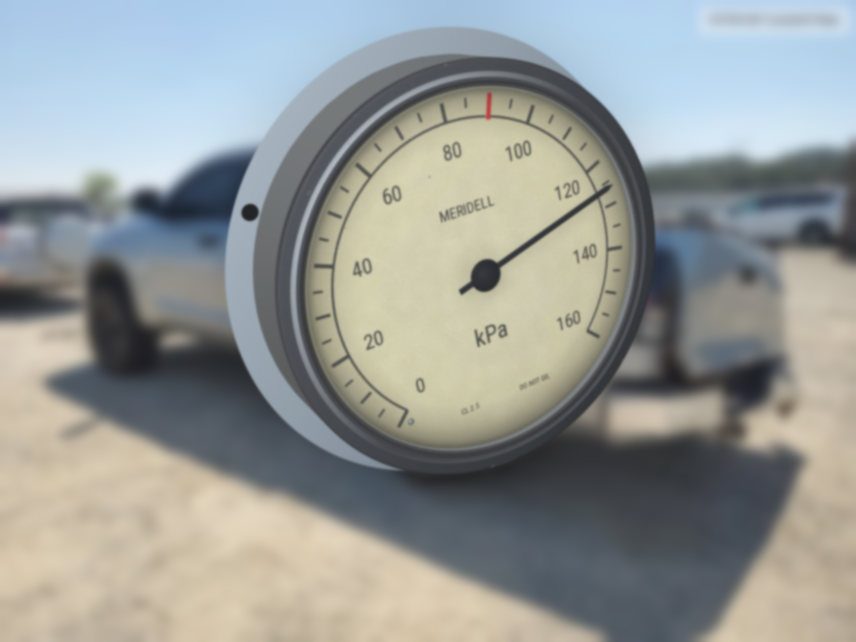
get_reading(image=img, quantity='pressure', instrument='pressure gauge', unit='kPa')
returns 125 kPa
